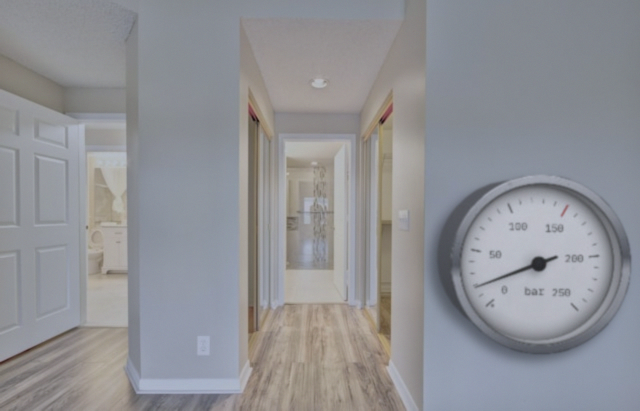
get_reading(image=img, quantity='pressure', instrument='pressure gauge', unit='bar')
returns 20 bar
